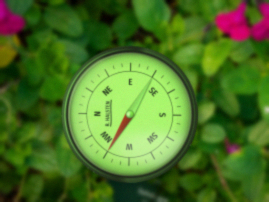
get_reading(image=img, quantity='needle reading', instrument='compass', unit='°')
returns 300 °
